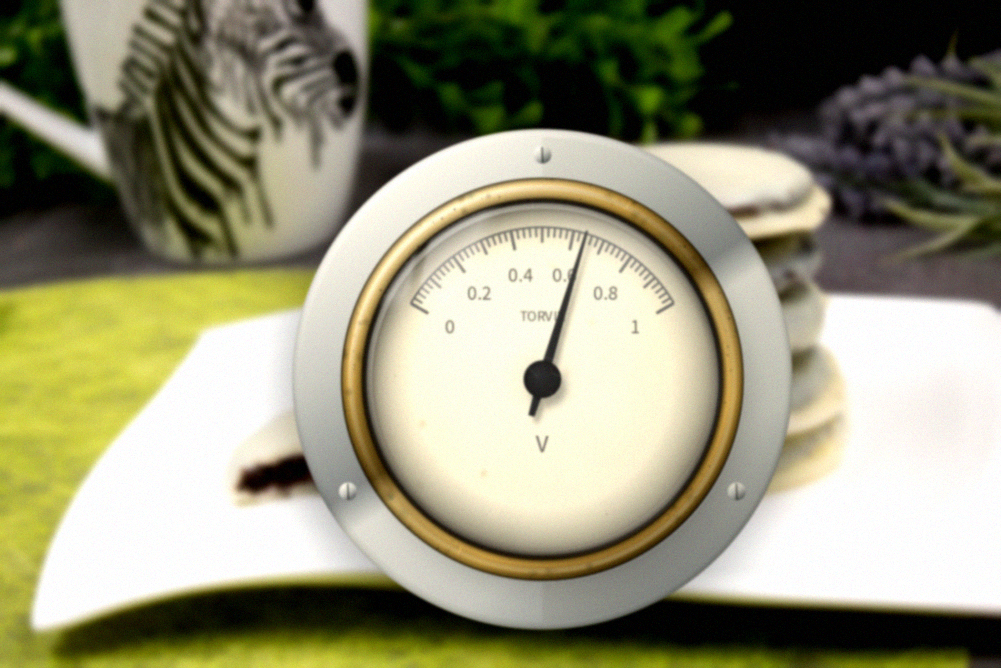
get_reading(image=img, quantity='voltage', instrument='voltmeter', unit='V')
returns 0.64 V
